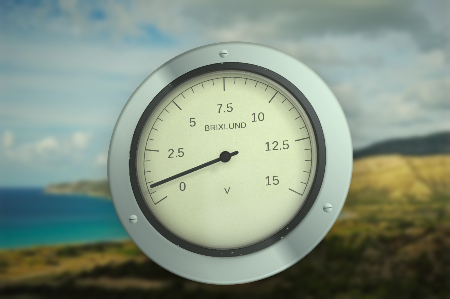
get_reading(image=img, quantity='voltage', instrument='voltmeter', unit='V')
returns 0.75 V
